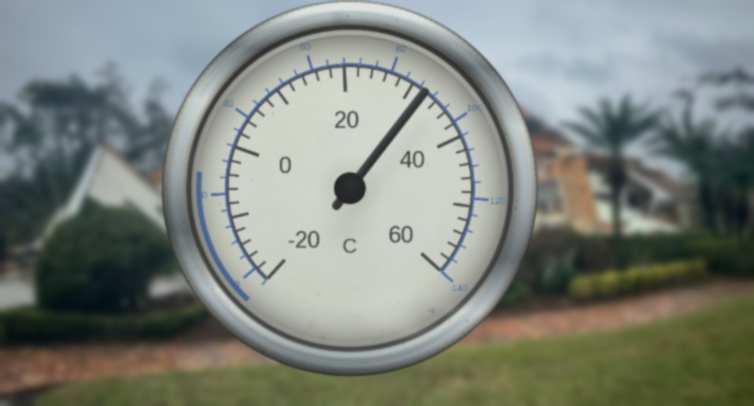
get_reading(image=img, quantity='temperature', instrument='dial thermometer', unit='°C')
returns 32 °C
